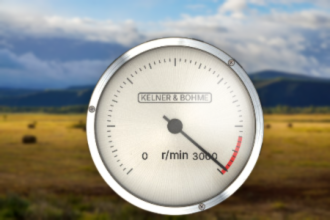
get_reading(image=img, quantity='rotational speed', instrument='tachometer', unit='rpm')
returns 2950 rpm
